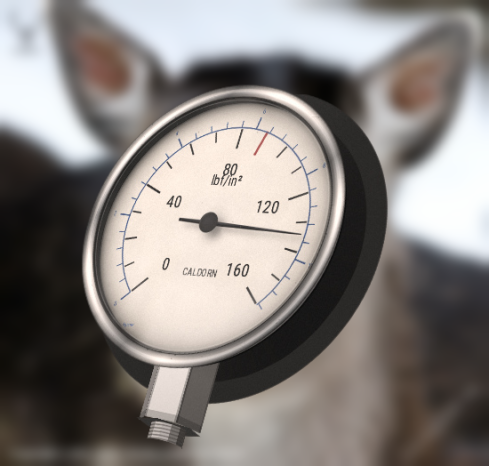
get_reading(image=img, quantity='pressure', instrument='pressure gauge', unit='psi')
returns 135 psi
